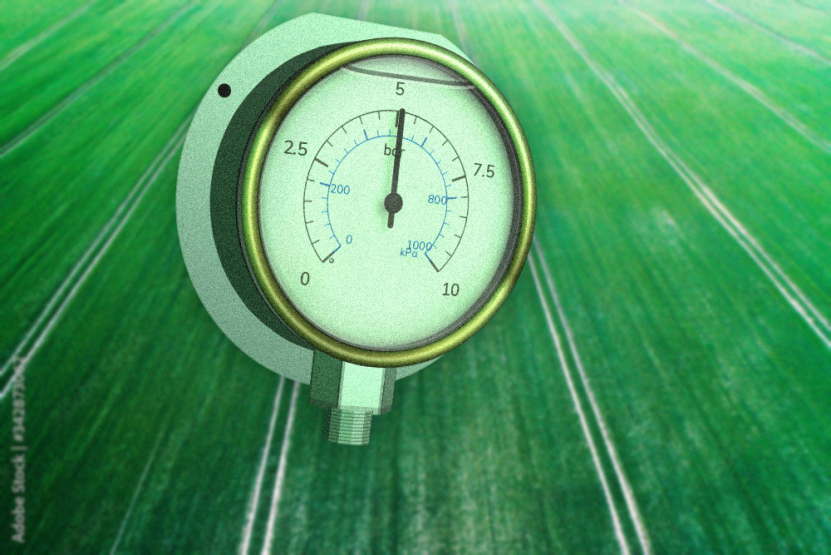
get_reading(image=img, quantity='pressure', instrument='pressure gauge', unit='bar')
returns 5 bar
